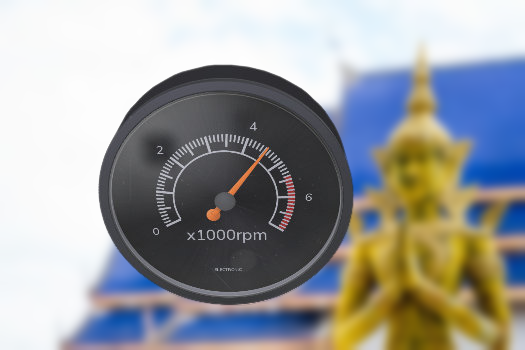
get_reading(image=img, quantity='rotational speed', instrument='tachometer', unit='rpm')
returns 4500 rpm
